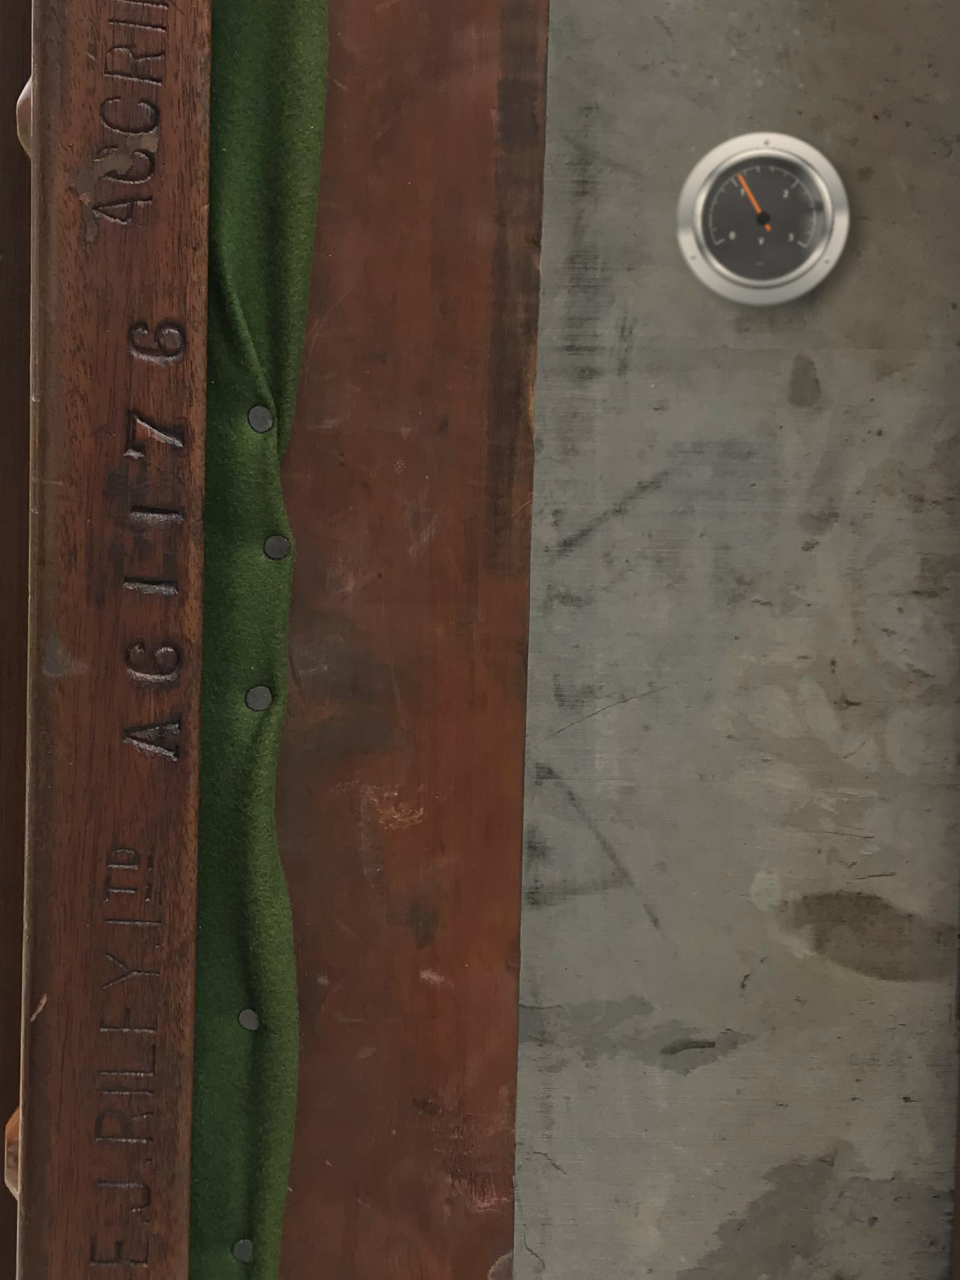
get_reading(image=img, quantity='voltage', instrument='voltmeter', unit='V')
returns 1.1 V
